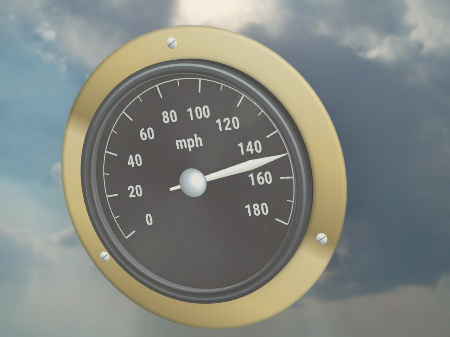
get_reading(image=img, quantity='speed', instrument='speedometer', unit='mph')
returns 150 mph
